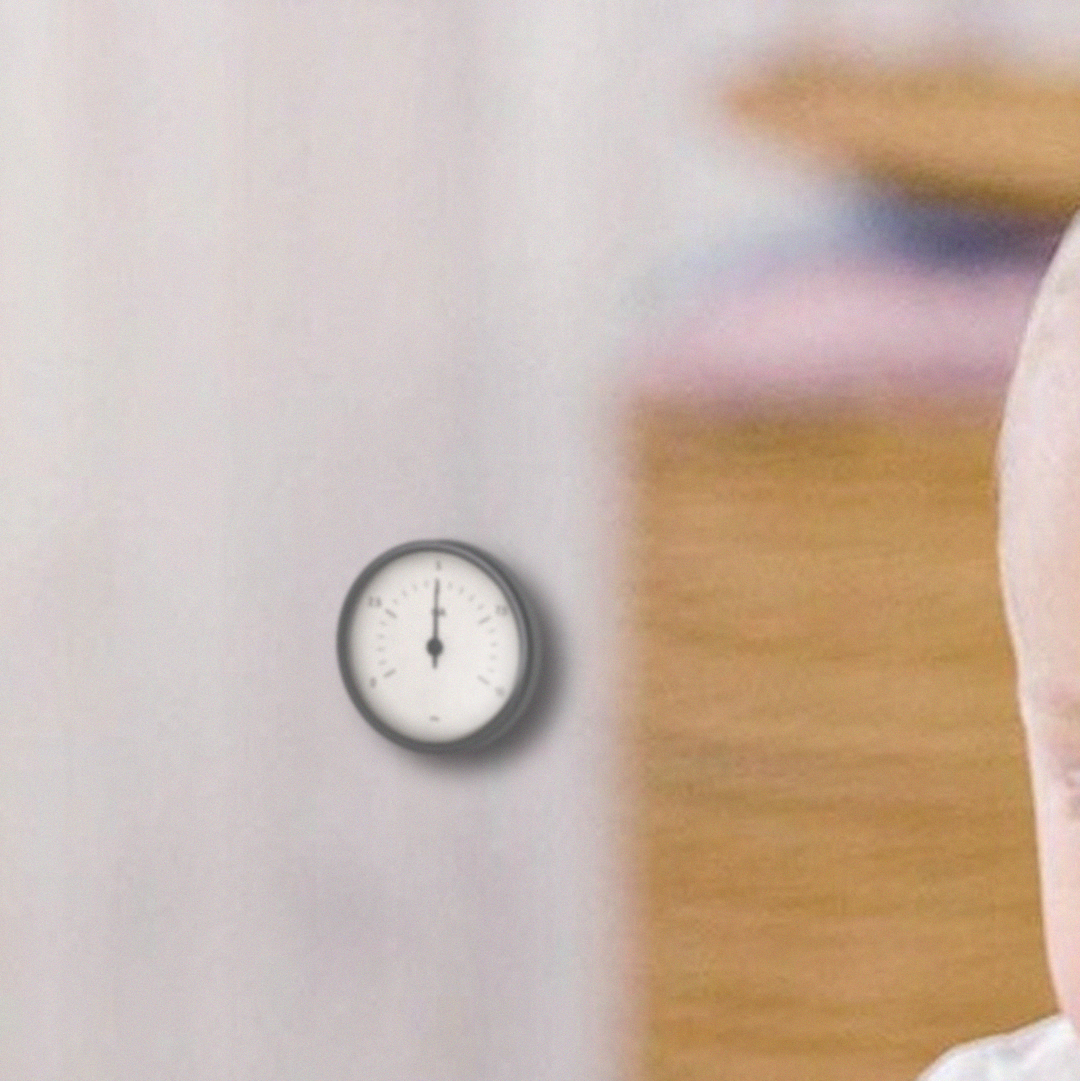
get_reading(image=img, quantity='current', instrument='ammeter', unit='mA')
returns 5 mA
